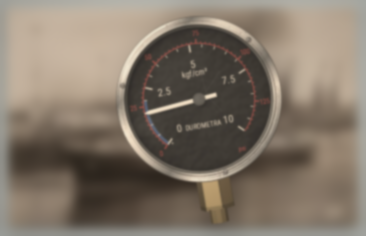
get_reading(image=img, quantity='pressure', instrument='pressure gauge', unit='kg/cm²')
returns 1.5 kg/cm²
